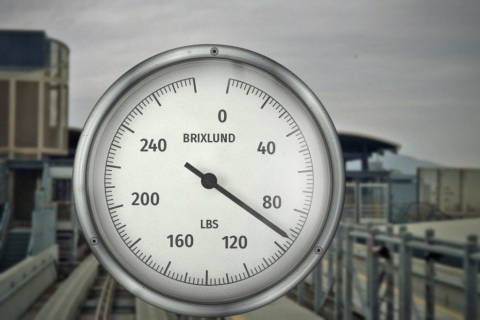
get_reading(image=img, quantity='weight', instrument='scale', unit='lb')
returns 94 lb
